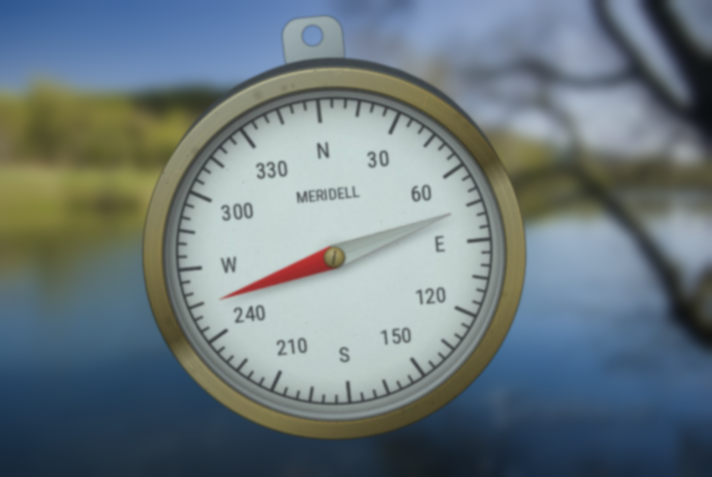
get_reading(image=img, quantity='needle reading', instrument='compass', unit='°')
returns 255 °
